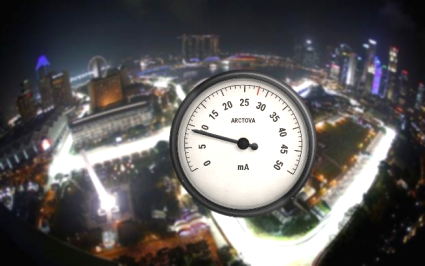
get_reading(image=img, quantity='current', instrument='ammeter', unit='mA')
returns 9 mA
